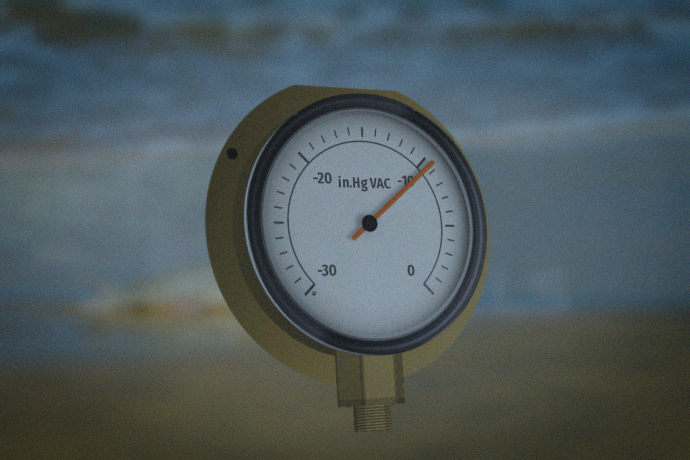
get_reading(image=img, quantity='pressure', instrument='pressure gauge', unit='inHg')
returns -9.5 inHg
